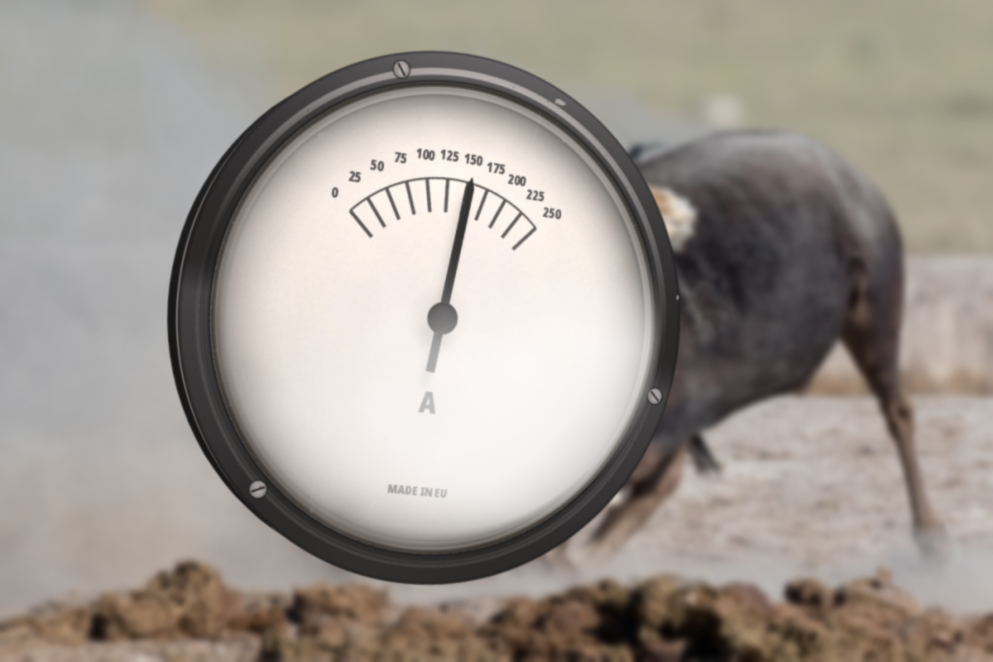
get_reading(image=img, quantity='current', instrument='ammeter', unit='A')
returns 150 A
